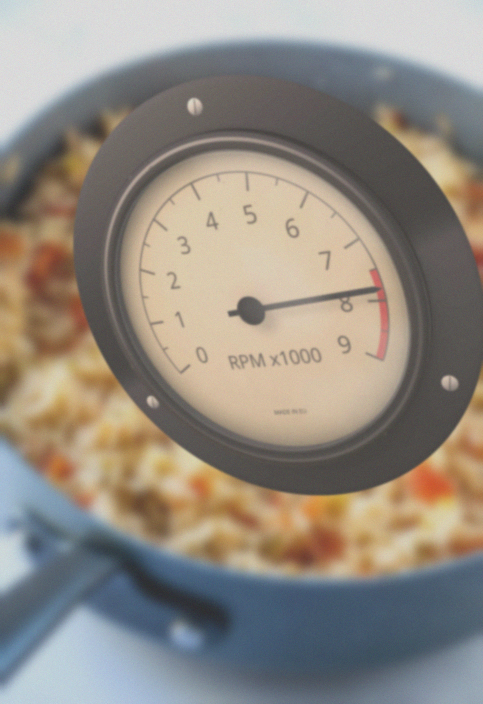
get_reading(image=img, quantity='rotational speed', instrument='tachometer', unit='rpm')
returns 7750 rpm
